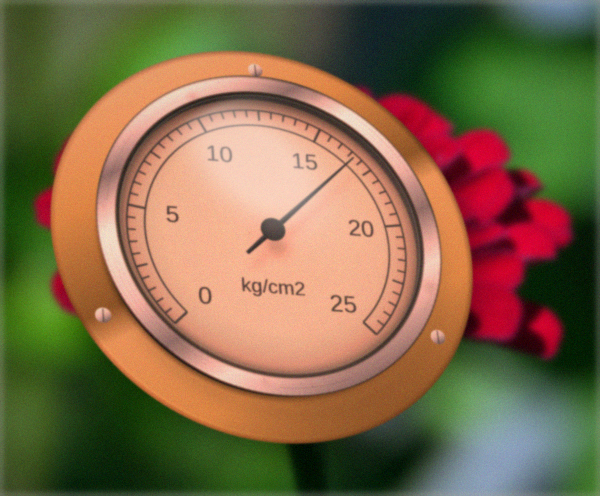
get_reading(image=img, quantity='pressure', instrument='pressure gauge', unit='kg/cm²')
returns 16.75 kg/cm²
